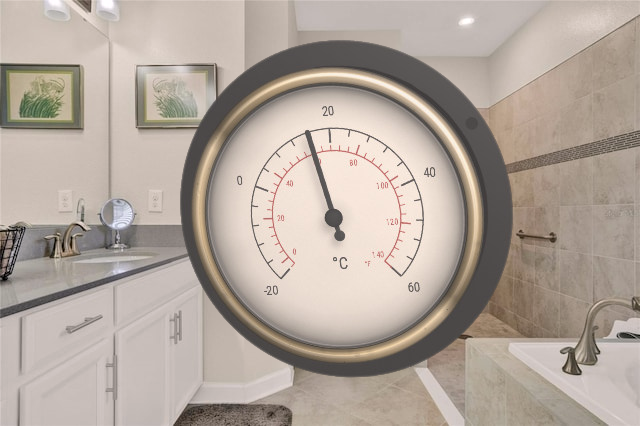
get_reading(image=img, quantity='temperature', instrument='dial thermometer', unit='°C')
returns 16 °C
